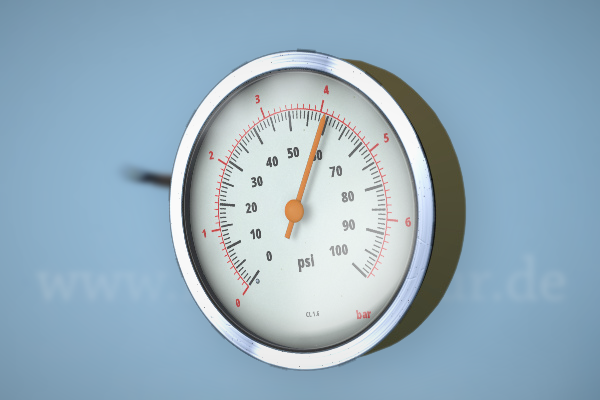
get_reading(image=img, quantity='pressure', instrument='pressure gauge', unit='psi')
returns 60 psi
